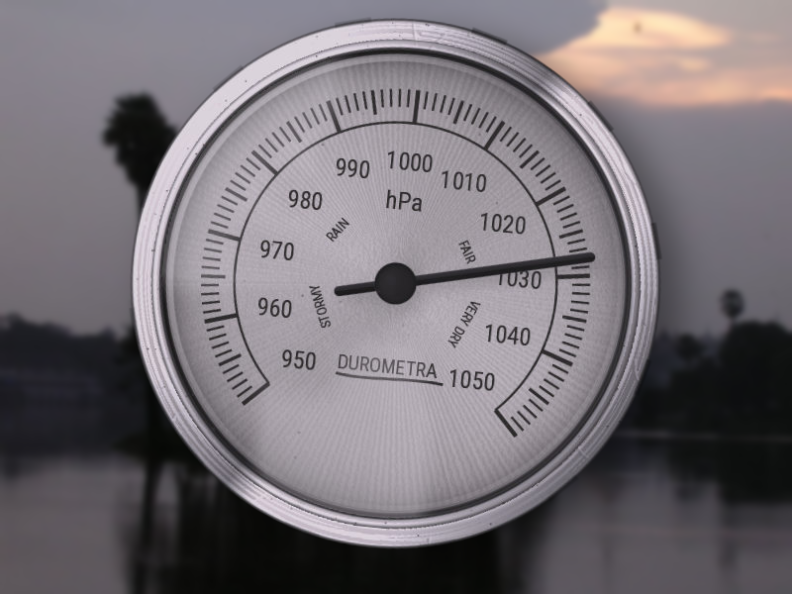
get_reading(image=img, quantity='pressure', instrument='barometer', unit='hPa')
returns 1028 hPa
